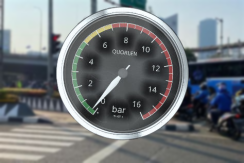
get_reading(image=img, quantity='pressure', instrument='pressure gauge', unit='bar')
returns 0.25 bar
